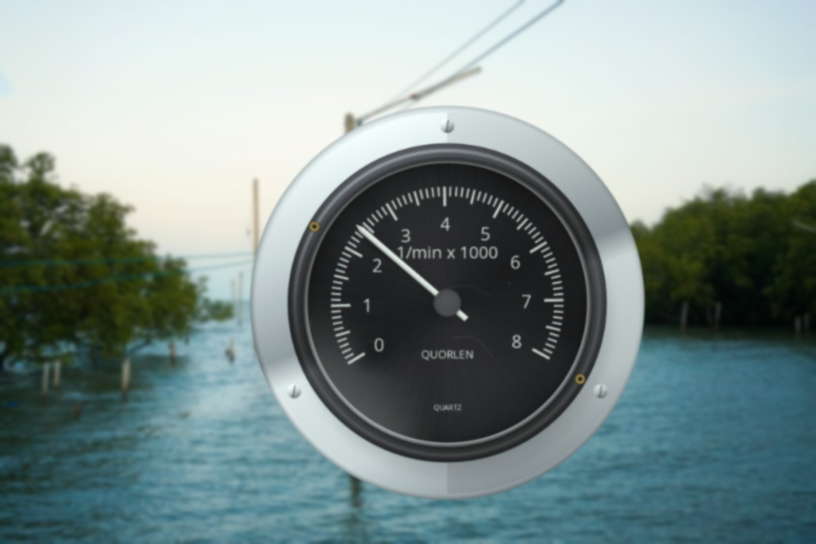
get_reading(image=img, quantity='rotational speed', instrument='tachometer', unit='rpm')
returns 2400 rpm
